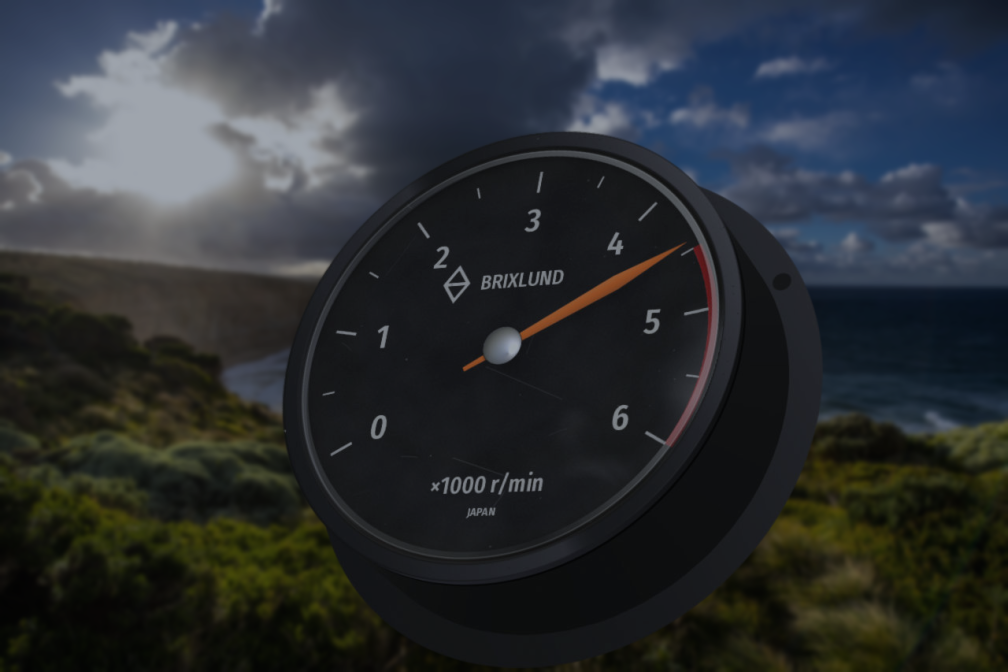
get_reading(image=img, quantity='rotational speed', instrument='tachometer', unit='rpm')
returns 4500 rpm
